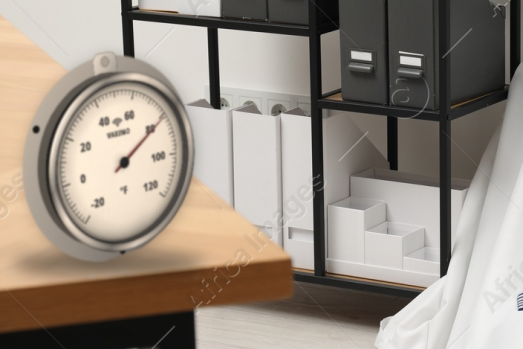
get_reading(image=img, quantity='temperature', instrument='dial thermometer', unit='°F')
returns 80 °F
